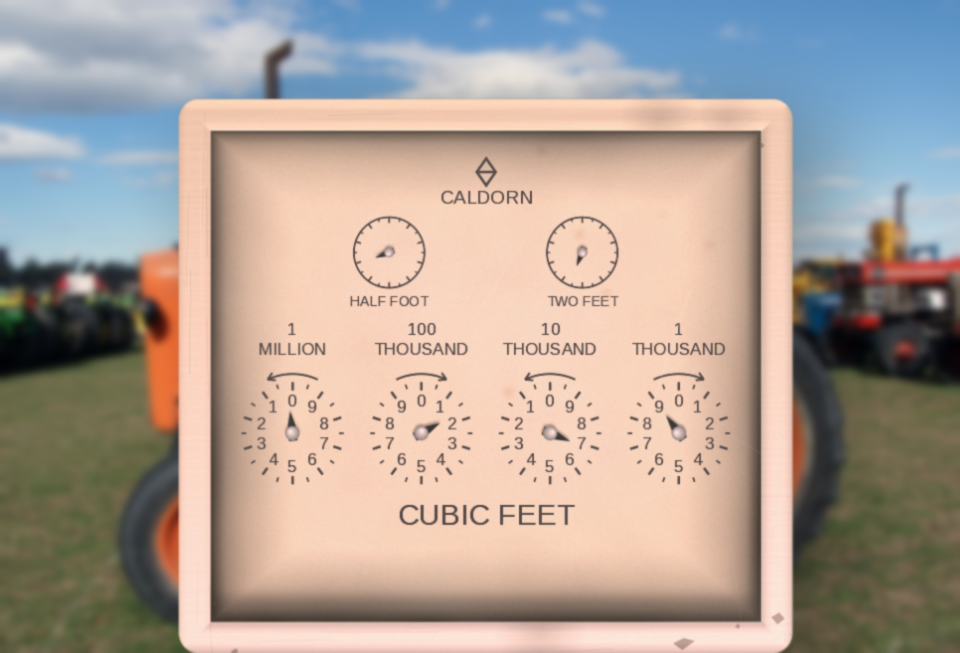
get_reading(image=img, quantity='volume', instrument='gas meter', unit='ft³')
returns 16900 ft³
